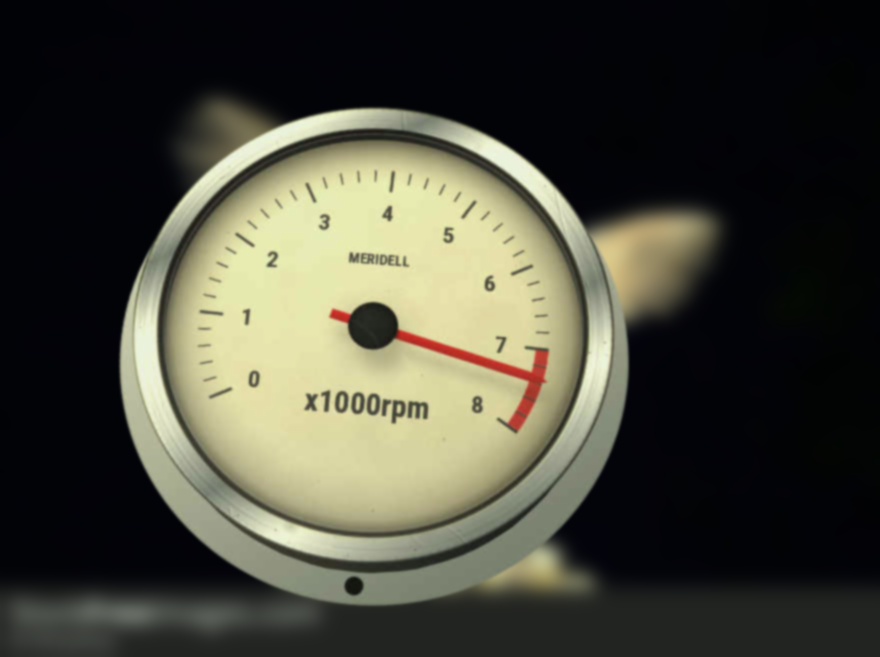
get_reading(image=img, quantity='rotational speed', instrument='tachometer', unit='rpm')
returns 7400 rpm
